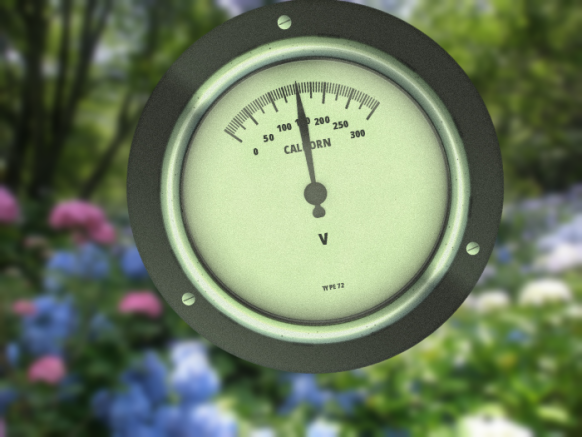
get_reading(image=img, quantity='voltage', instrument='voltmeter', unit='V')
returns 150 V
